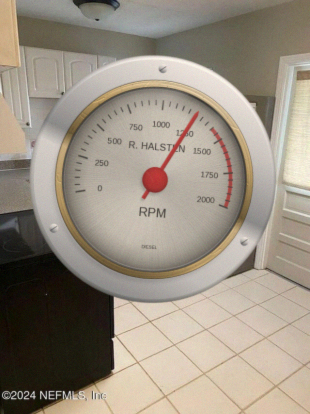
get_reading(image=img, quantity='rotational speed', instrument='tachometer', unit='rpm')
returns 1250 rpm
